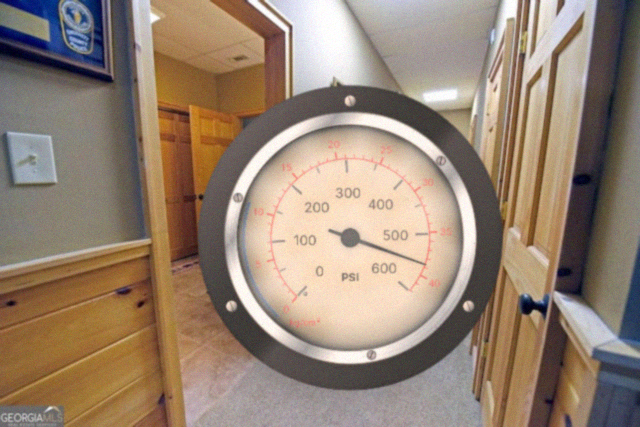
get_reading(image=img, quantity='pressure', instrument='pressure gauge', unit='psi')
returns 550 psi
